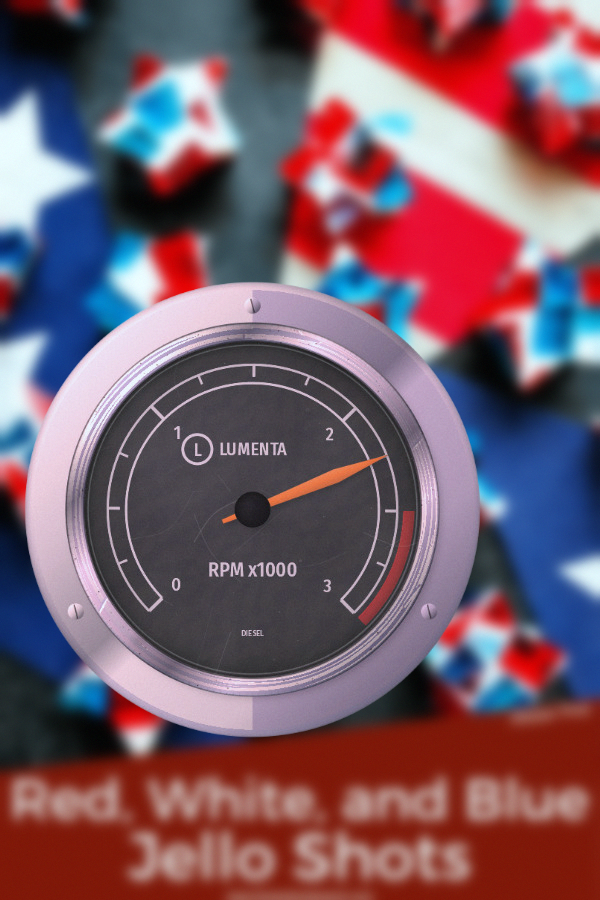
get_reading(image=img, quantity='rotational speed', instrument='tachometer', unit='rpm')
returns 2250 rpm
